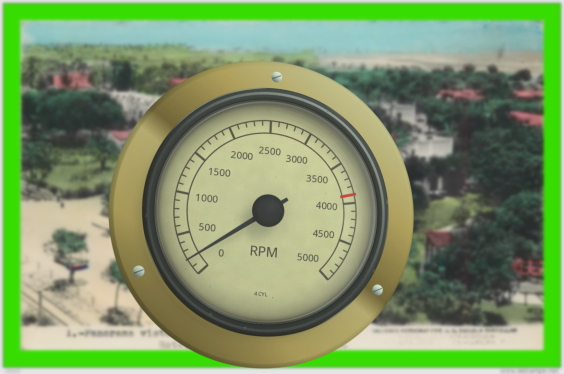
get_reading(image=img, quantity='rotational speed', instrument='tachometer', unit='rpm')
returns 200 rpm
